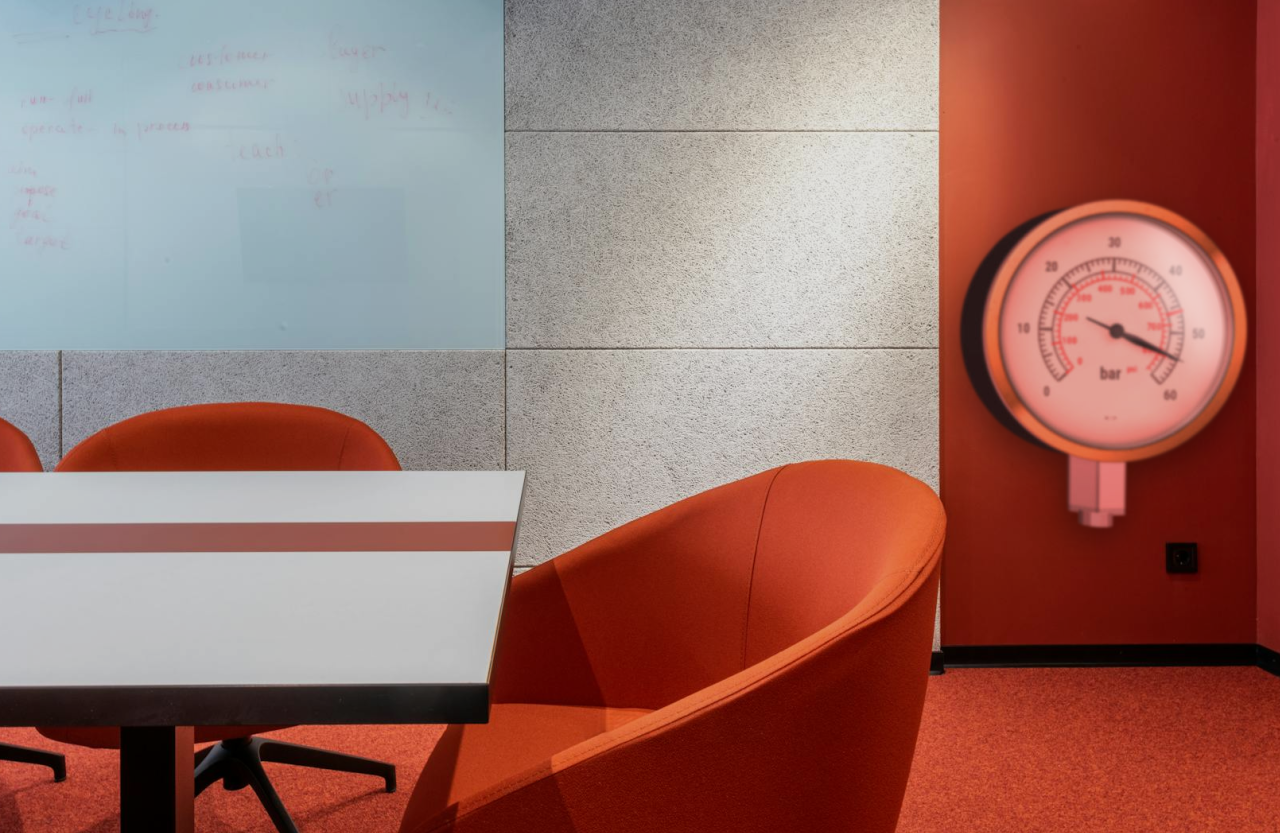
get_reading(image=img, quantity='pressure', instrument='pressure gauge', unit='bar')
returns 55 bar
